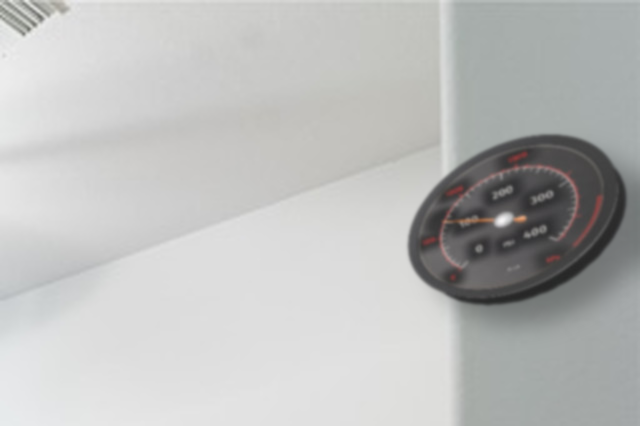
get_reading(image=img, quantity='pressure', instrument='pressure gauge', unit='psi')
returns 100 psi
